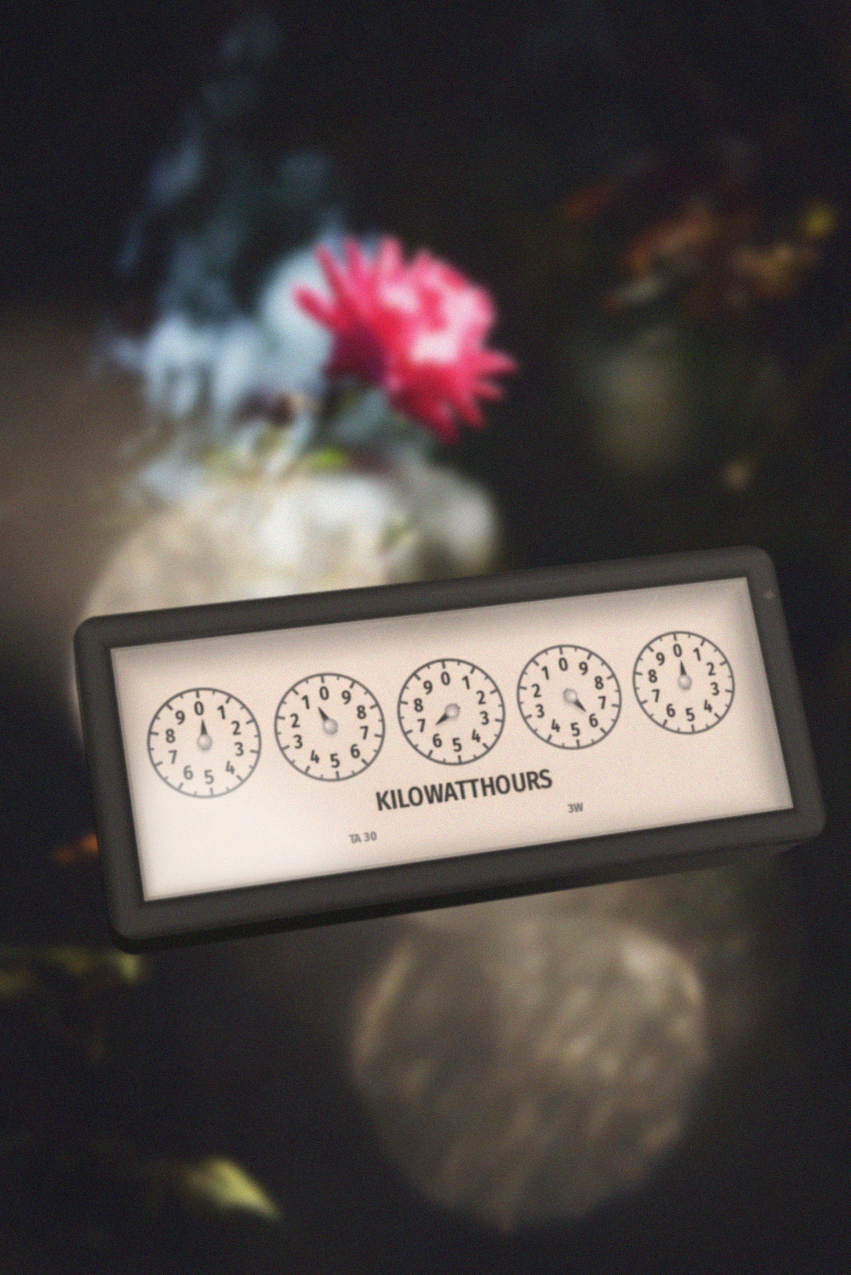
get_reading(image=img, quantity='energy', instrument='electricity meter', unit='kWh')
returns 660 kWh
